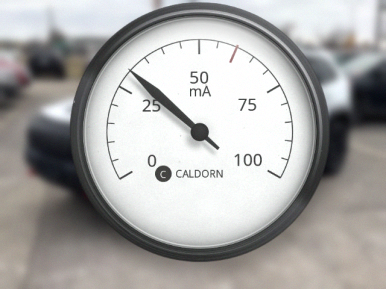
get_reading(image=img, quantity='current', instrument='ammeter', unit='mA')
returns 30 mA
